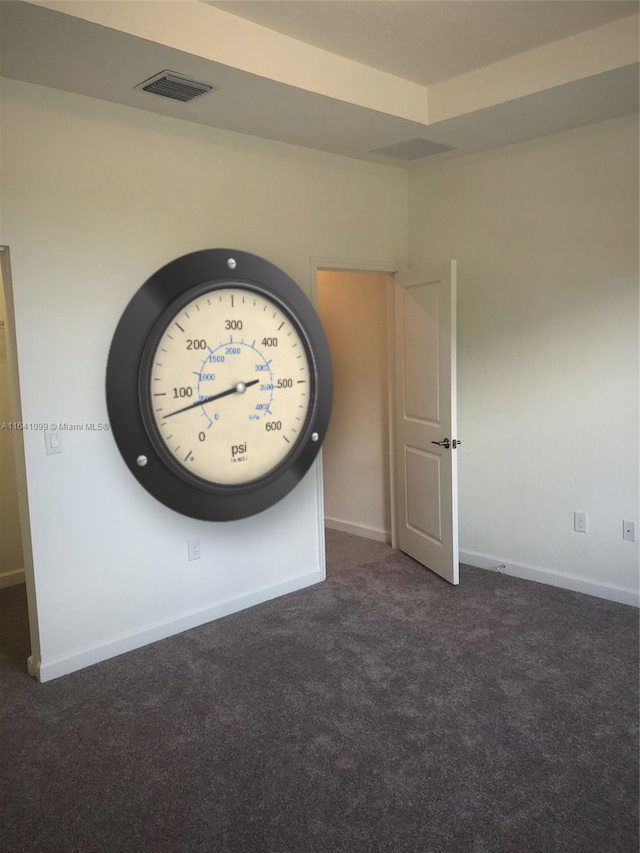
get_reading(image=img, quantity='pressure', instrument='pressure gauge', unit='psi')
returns 70 psi
